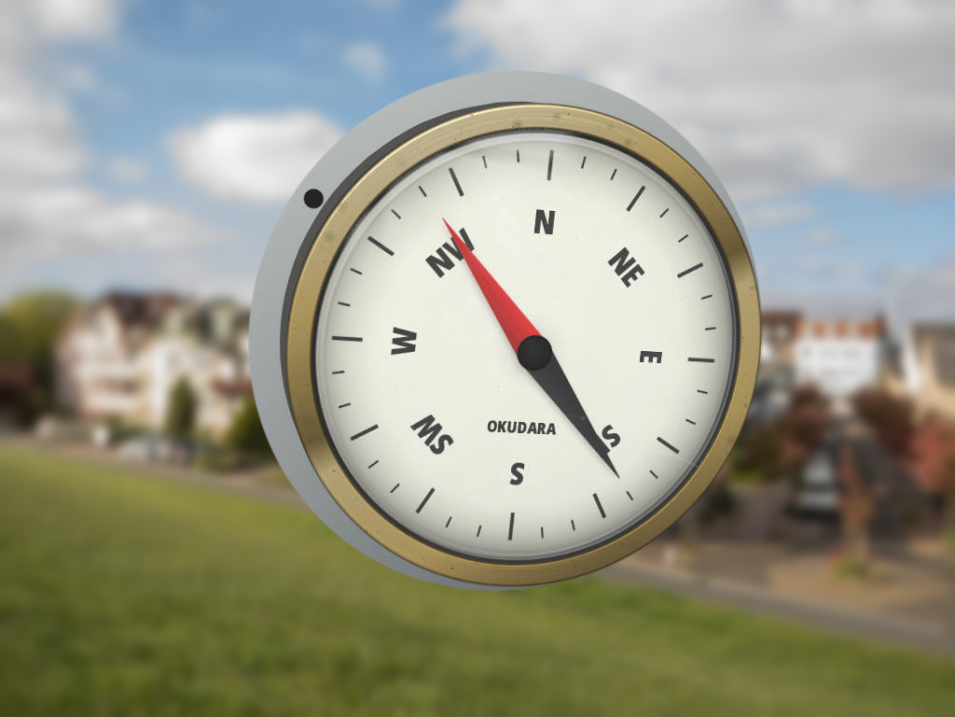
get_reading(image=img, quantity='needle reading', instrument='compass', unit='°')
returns 320 °
